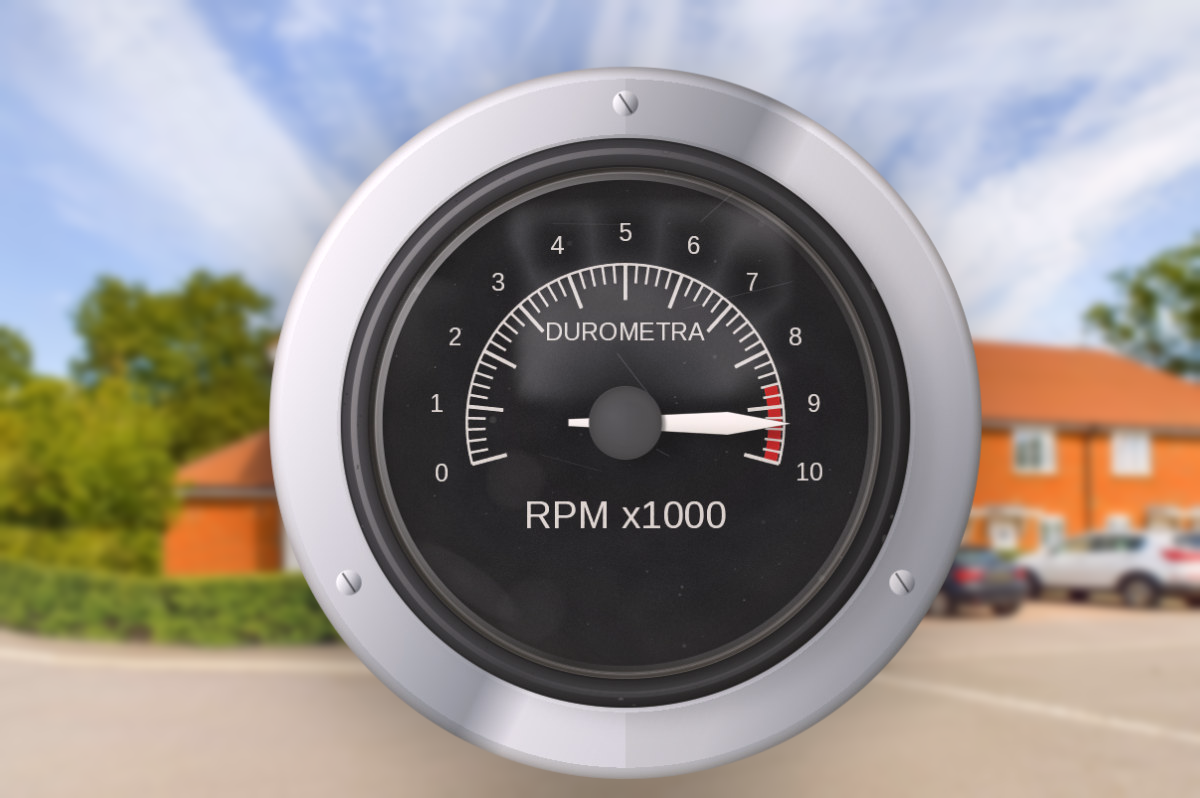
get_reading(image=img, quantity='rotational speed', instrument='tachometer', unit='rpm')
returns 9300 rpm
